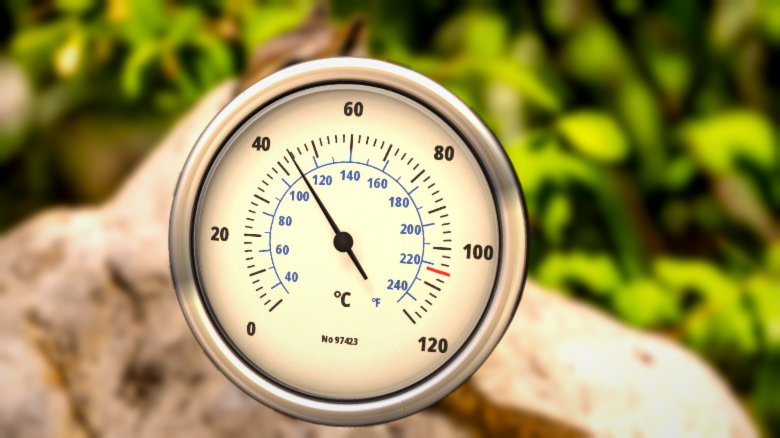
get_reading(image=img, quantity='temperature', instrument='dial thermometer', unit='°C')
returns 44 °C
